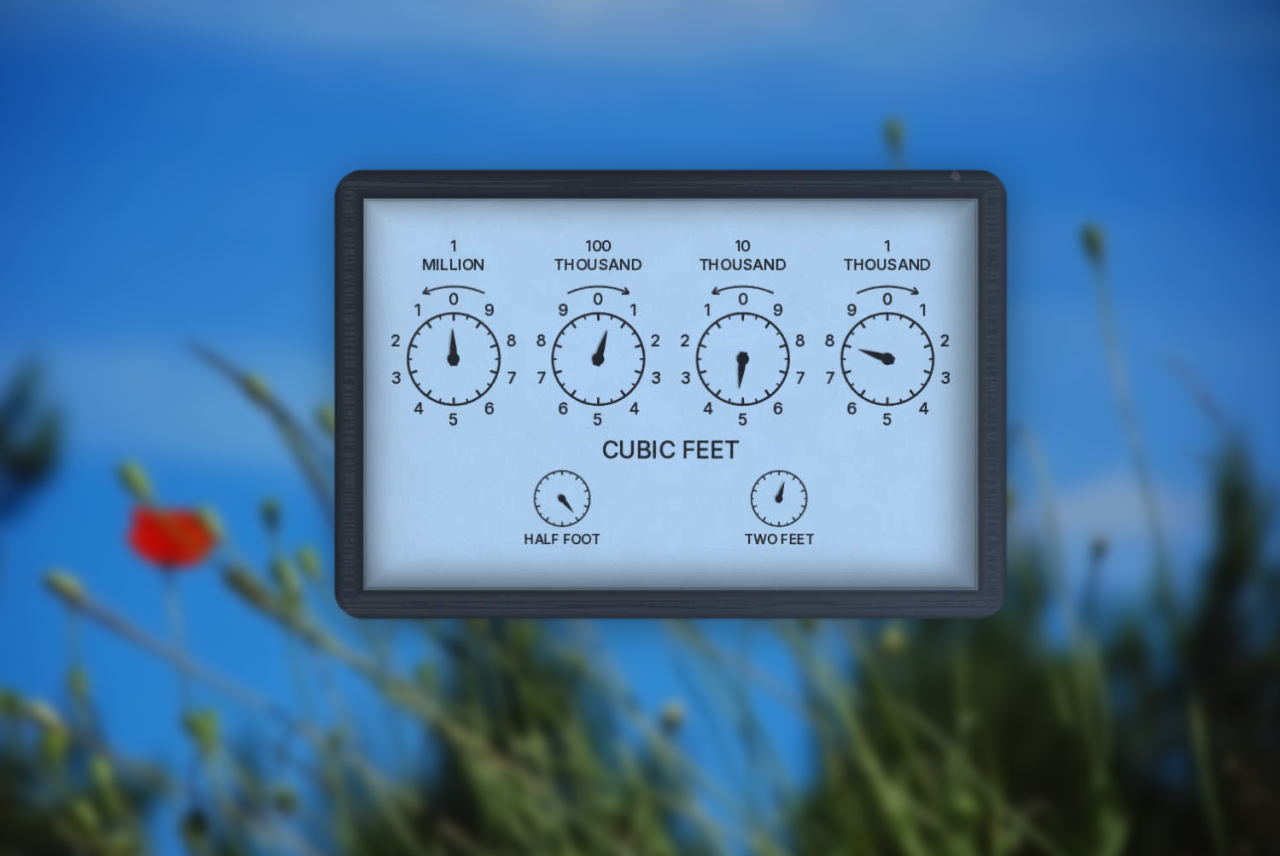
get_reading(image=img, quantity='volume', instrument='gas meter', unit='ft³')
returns 4800 ft³
